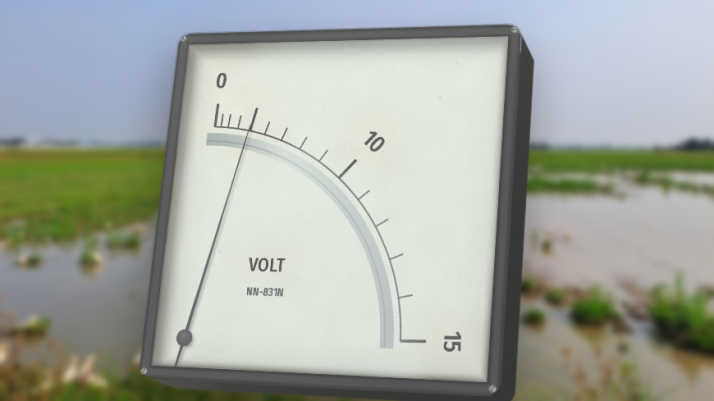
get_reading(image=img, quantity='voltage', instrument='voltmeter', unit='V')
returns 5 V
